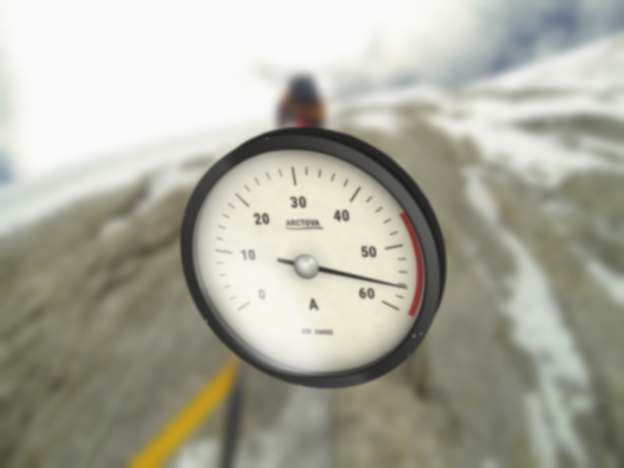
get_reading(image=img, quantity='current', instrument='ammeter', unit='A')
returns 56 A
